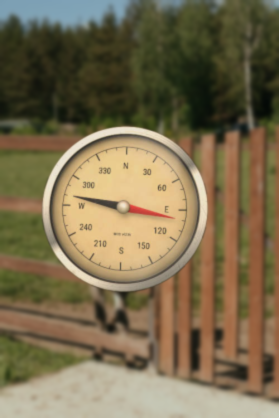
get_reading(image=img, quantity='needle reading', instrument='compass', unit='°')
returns 100 °
